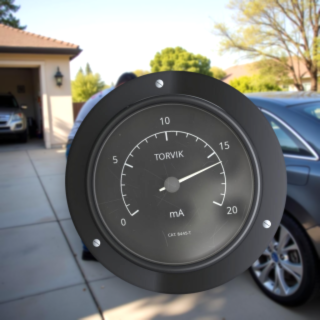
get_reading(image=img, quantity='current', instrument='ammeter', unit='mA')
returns 16 mA
